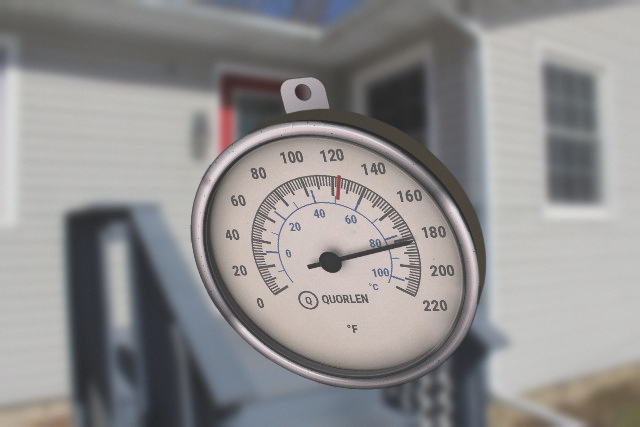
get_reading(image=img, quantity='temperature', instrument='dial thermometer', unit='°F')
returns 180 °F
